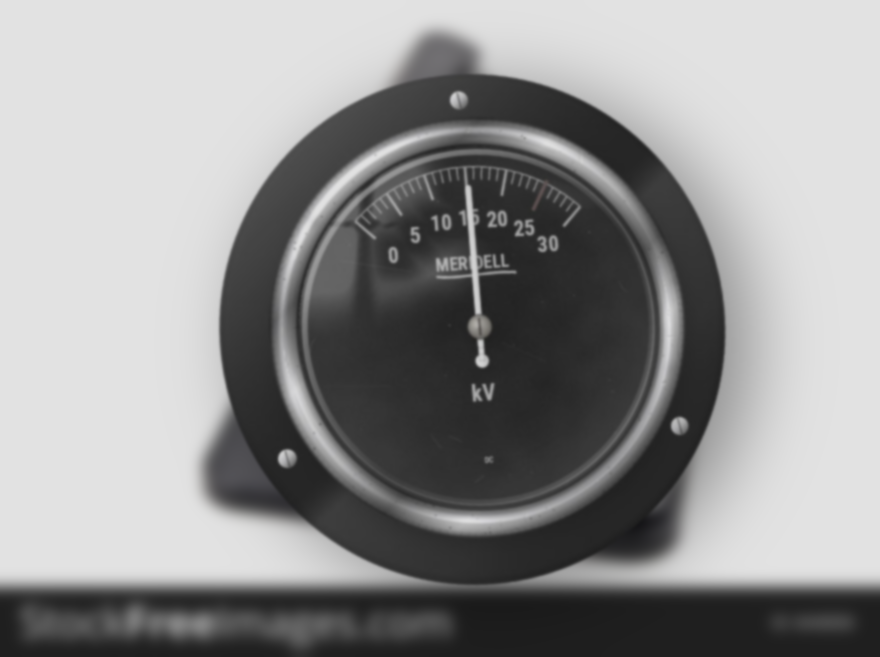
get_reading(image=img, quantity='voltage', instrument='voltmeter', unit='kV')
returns 15 kV
